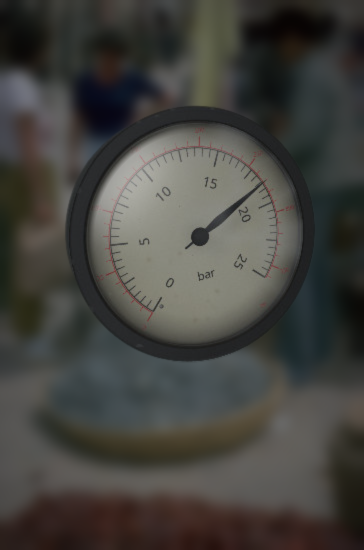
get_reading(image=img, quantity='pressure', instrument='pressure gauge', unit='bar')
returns 18.5 bar
